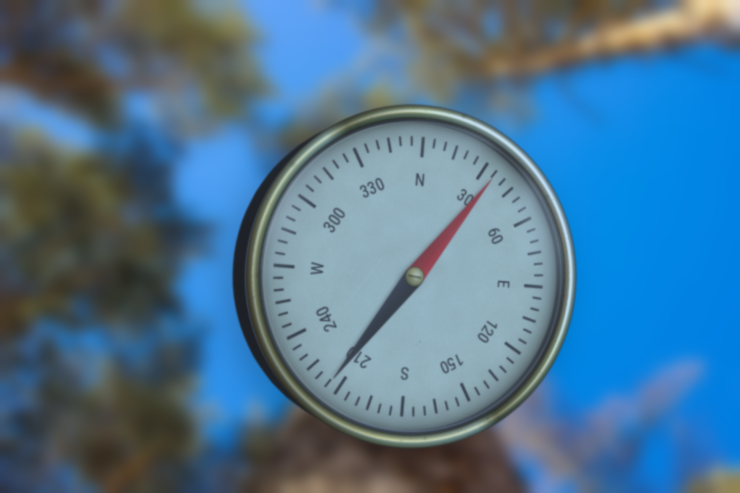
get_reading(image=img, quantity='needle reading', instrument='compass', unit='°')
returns 35 °
